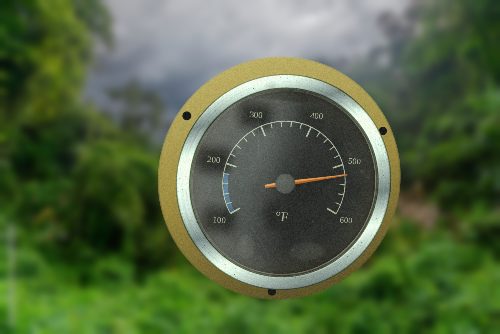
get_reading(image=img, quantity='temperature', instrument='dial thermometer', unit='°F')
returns 520 °F
